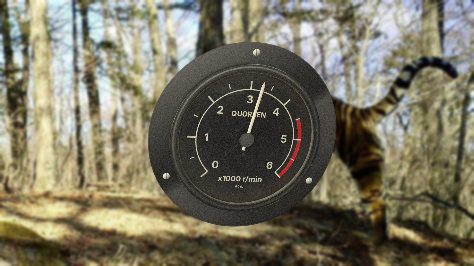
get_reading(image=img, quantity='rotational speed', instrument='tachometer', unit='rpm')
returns 3250 rpm
